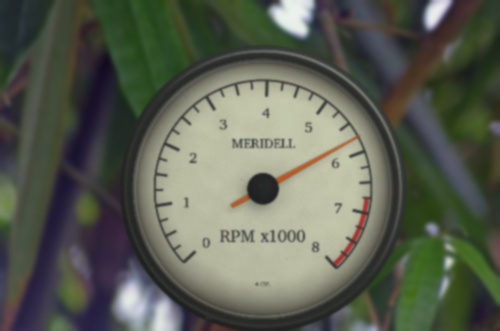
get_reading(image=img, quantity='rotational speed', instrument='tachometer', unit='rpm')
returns 5750 rpm
